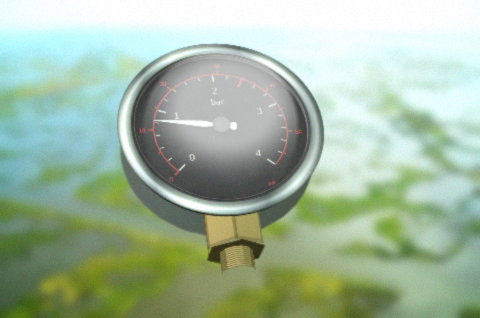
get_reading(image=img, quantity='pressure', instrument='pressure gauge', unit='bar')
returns 0.8 bar
